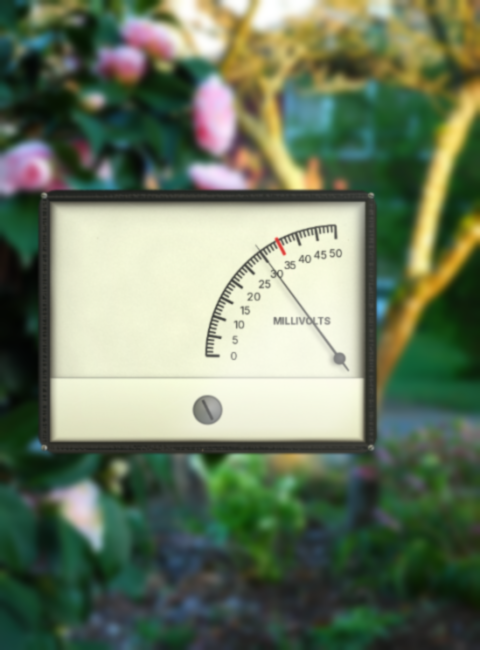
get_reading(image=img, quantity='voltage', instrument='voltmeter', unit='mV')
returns 30 mV
